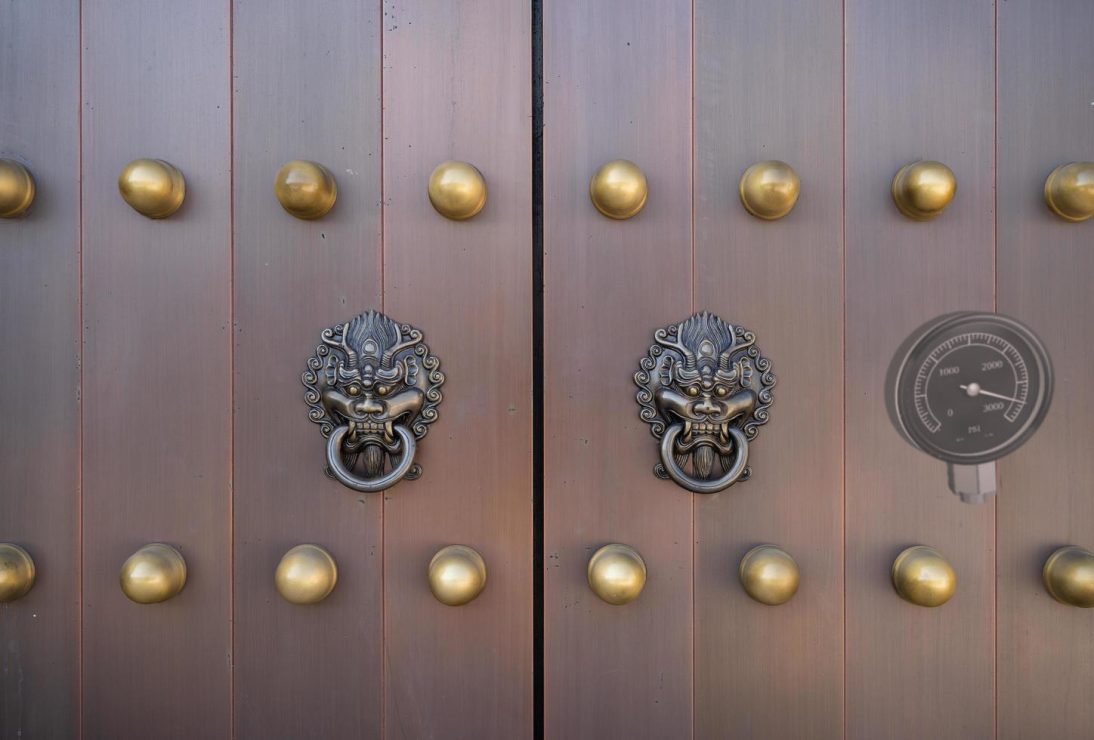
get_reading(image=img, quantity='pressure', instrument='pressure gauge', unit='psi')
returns 2750 psi
